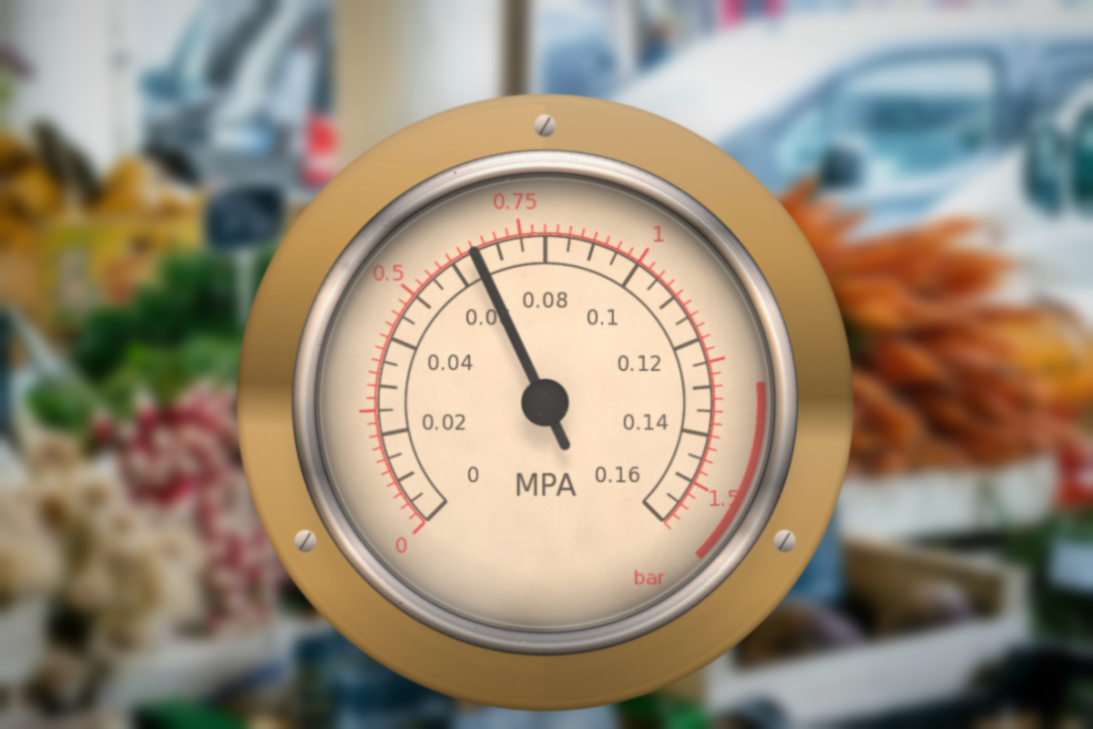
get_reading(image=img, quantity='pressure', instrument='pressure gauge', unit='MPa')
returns 0.065 MPa
